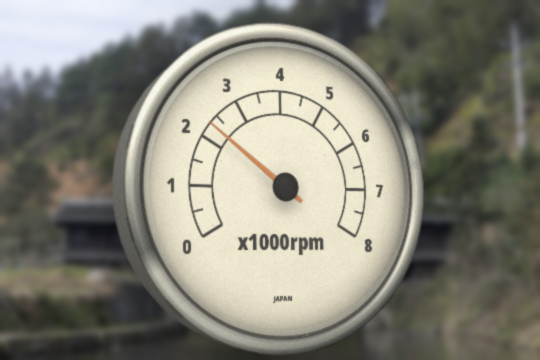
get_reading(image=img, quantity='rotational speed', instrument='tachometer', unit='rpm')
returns 2250 rpm
